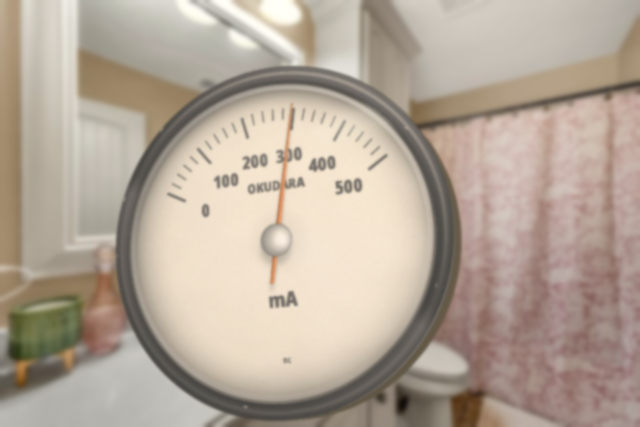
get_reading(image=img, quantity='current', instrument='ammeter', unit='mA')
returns 300 mA
